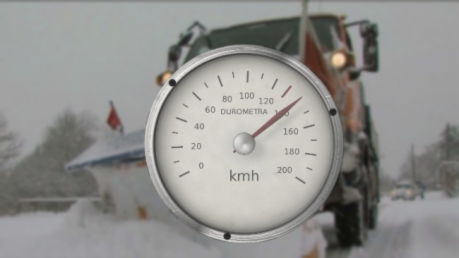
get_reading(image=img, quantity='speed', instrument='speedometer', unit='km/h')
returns 140 km/h
